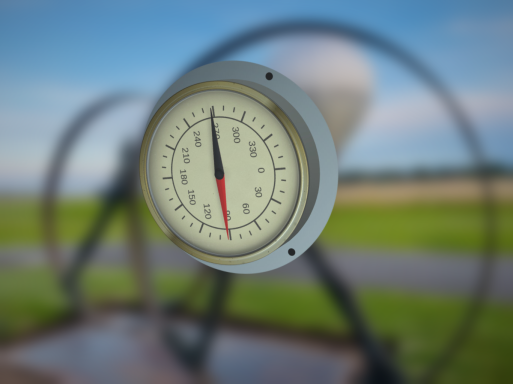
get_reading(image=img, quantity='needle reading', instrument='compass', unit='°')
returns 90 °
